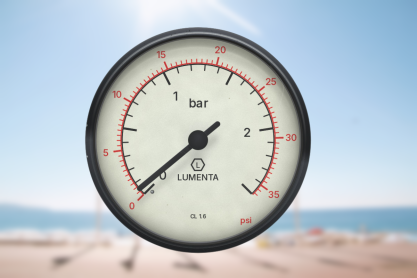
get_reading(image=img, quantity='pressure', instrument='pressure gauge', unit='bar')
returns 0.05 bar
